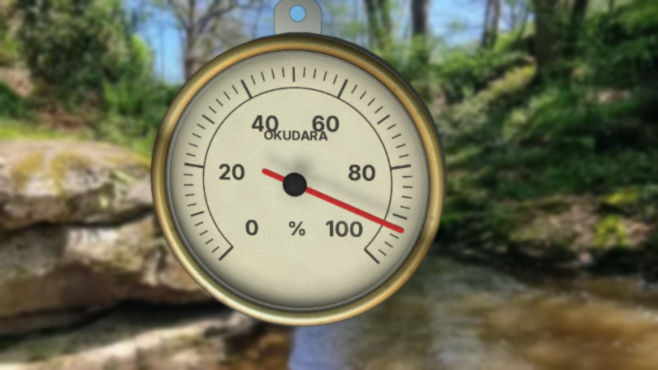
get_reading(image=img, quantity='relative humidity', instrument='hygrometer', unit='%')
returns 92 %
